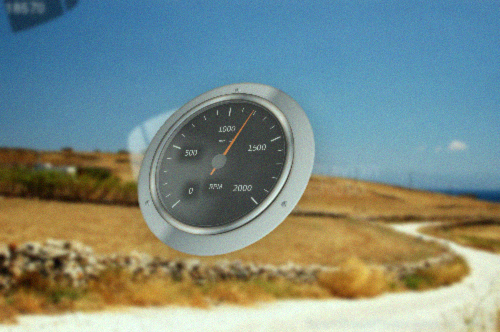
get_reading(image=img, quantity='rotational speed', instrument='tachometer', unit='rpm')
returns 1200 rpm
